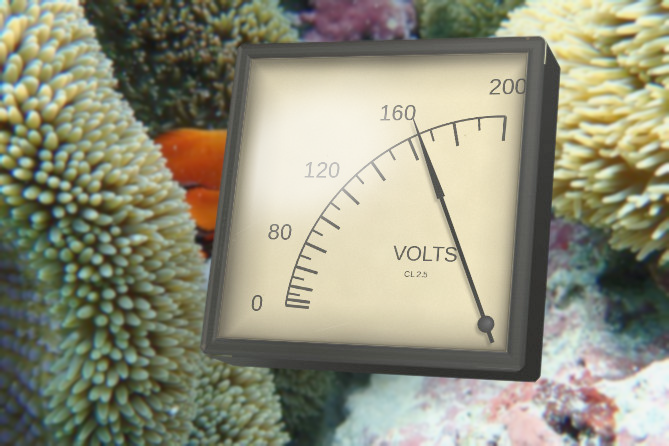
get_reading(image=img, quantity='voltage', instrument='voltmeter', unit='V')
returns 165 V
